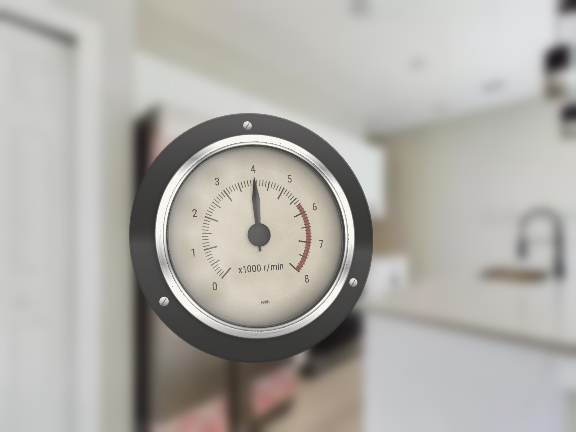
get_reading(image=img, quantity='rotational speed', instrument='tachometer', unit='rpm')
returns 4000 rpm
